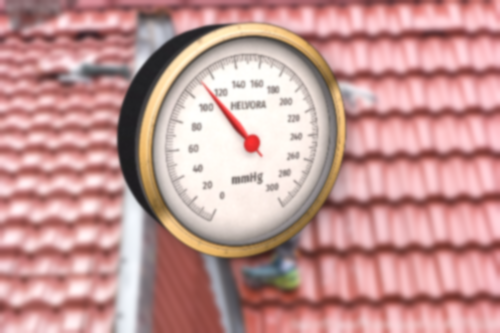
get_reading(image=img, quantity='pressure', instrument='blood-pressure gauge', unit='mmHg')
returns 110 mmHg
